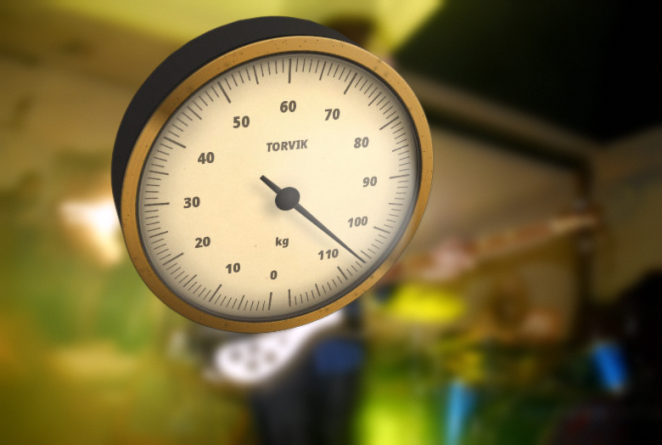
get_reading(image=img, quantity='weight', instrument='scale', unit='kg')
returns 106 kg
